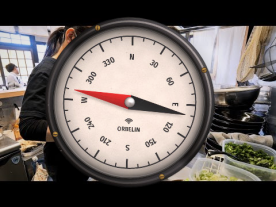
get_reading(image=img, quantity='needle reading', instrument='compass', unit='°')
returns 280 °
